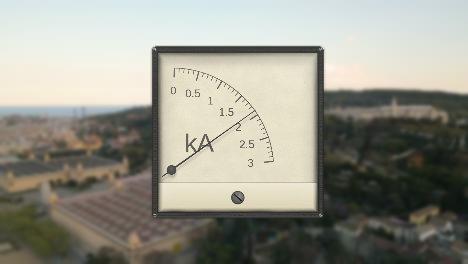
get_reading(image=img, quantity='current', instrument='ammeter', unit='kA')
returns 1.9 kA
